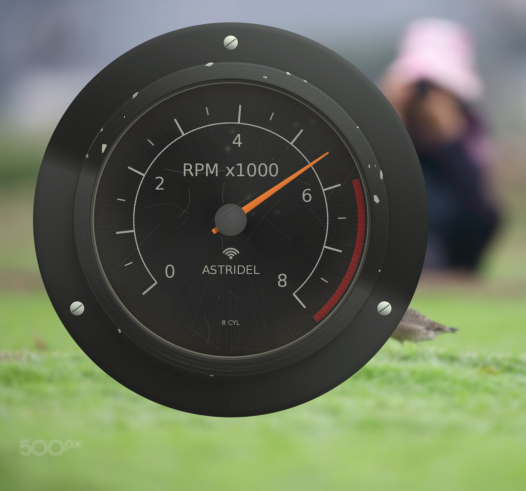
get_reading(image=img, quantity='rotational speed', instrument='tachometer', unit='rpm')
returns 5500 rpm
